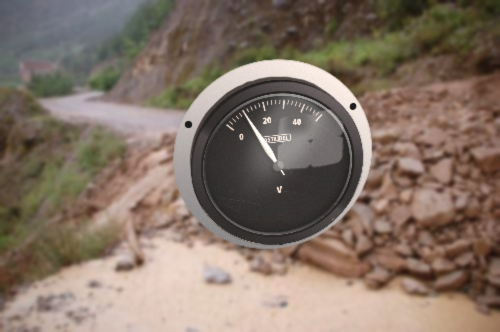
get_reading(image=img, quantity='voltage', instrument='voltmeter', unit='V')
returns 10 V
